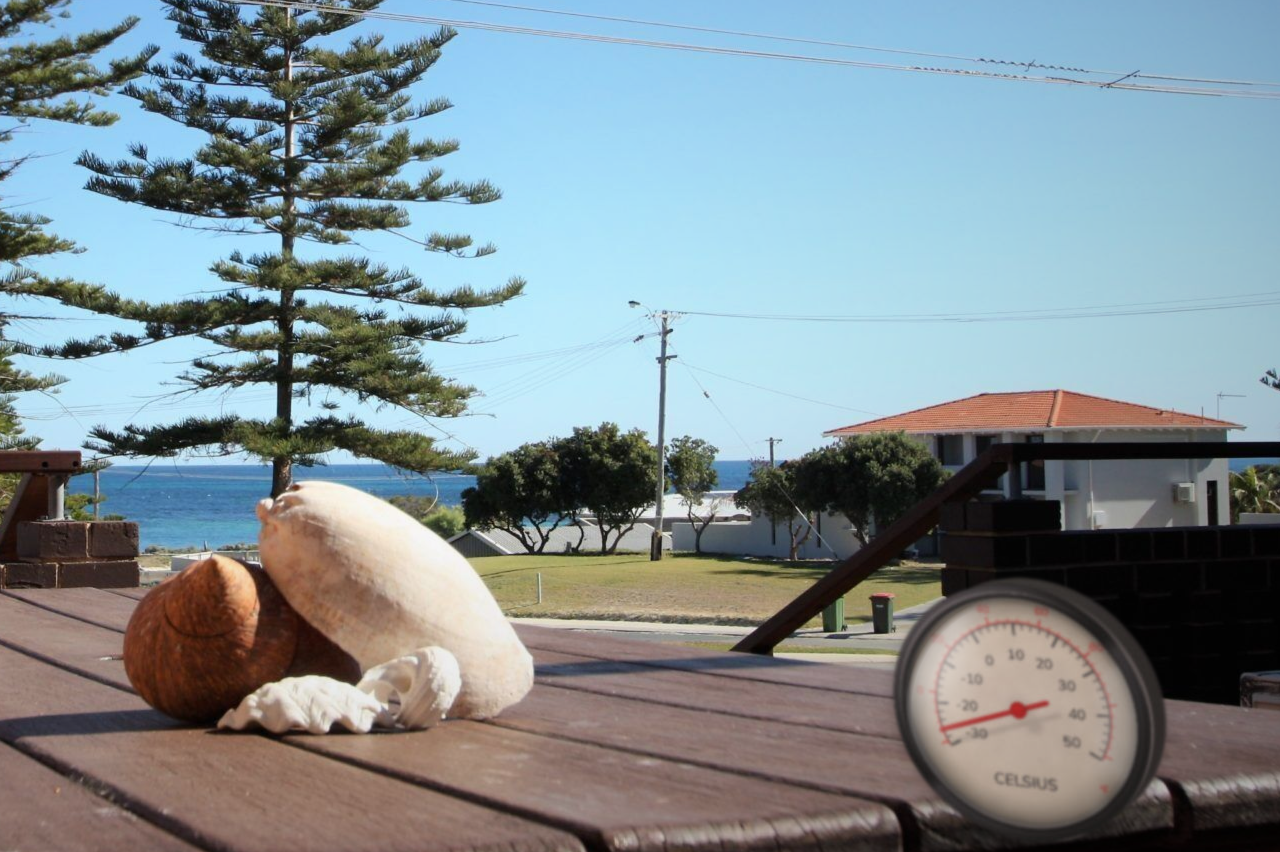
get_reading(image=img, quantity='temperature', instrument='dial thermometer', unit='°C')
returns -26 °C
